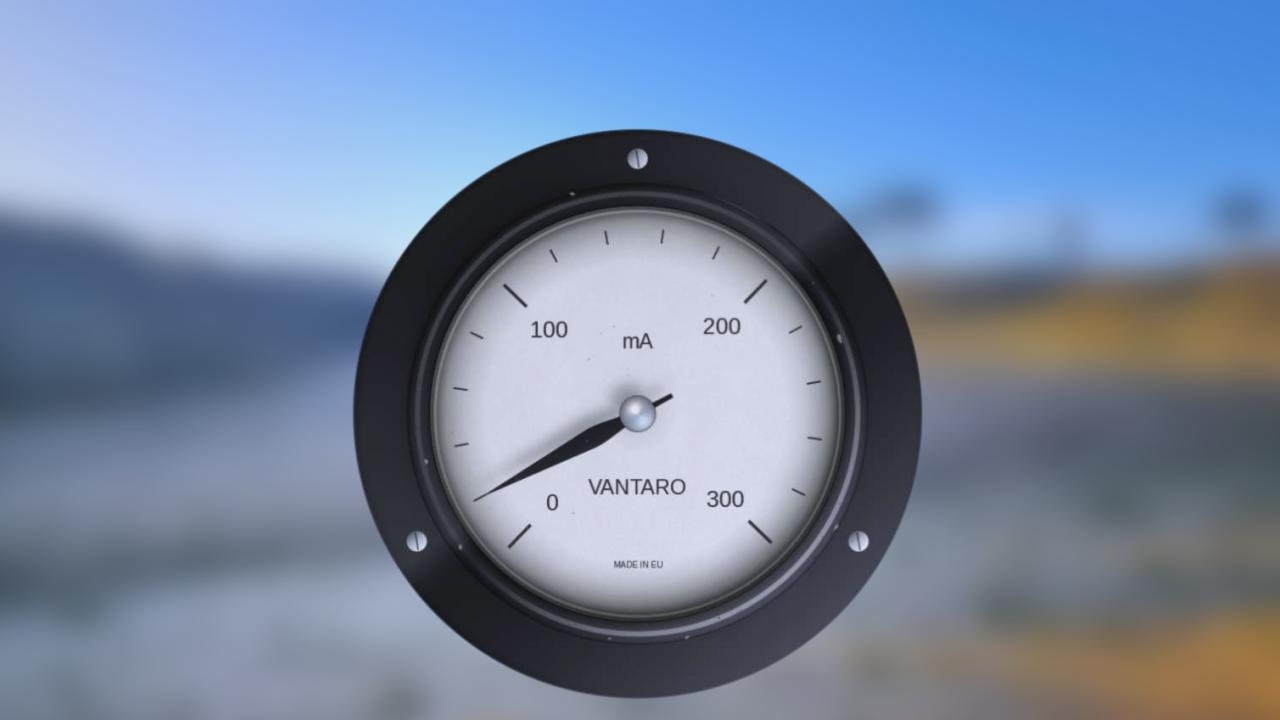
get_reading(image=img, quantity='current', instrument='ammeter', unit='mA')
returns 20 mA
